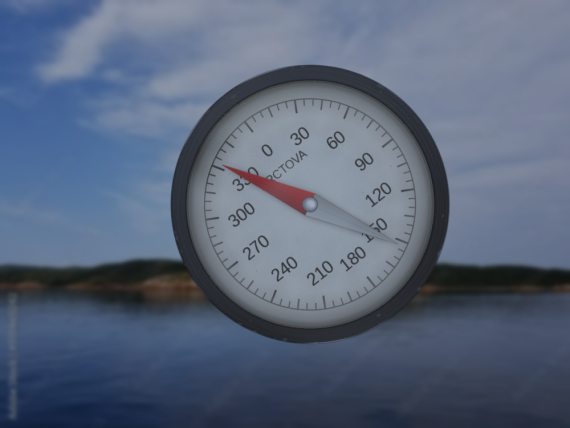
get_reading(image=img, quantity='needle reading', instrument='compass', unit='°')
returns 332.5 °
